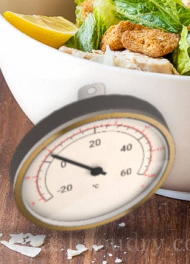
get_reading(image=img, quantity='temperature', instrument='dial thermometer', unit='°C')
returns 4 °C
